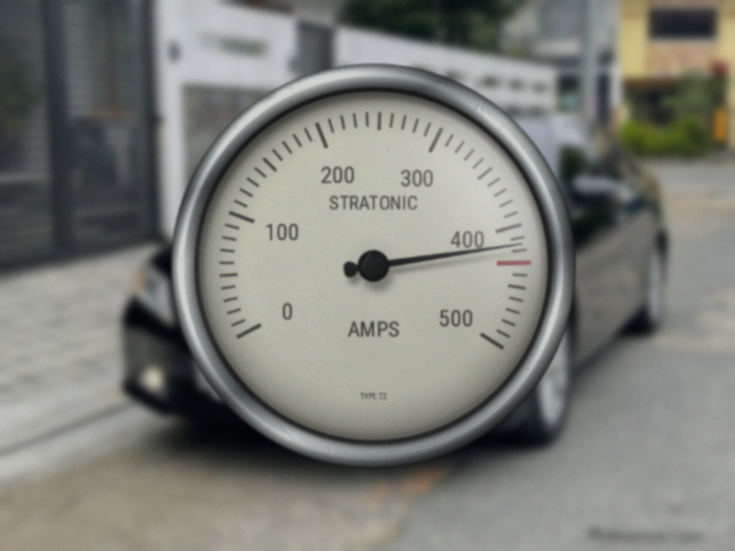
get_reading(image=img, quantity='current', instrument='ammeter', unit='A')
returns 415 A
